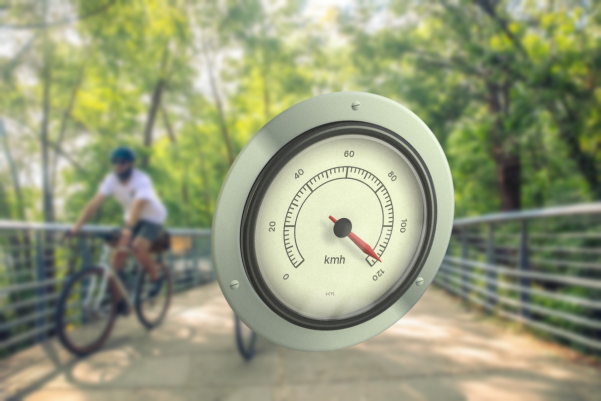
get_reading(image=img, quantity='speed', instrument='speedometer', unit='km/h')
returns 116 km/h
